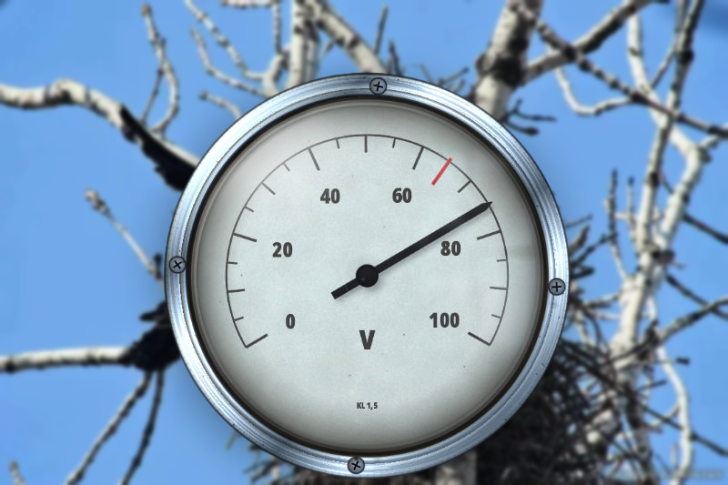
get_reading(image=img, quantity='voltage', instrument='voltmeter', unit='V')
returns 75 V
